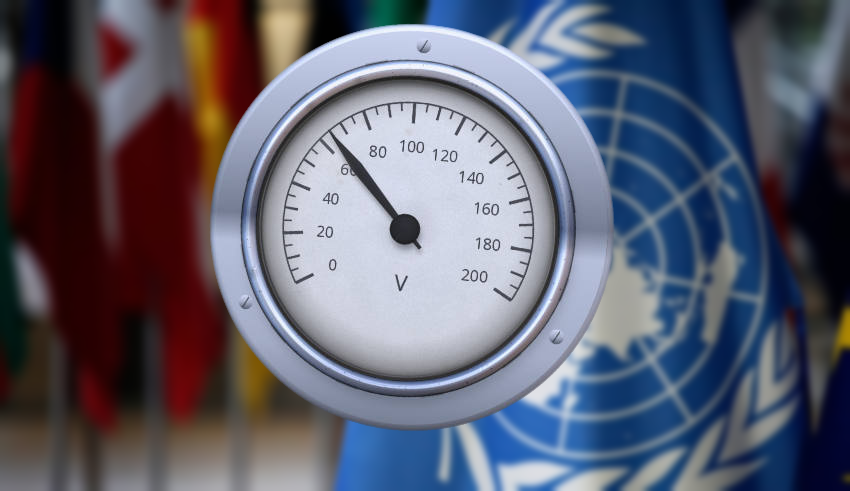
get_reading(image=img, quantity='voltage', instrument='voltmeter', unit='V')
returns 65 V
